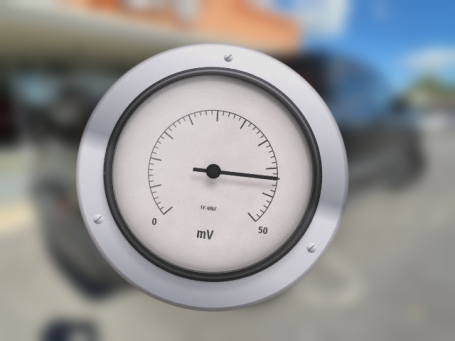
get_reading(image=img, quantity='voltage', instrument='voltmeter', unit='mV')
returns 42 mV
